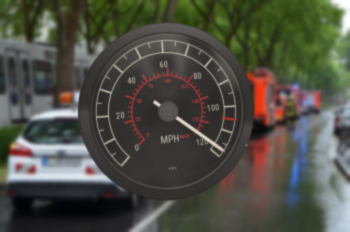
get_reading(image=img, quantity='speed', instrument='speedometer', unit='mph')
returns 117.5 mph
